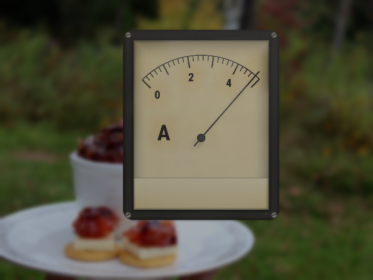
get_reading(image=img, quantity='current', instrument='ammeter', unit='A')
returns 4.8 A
